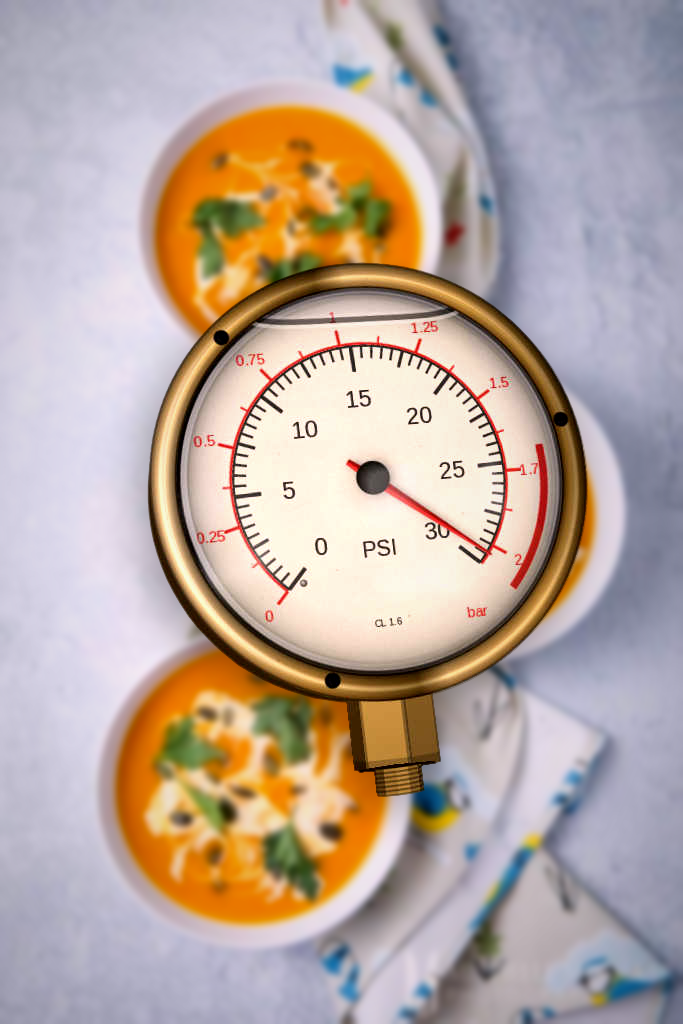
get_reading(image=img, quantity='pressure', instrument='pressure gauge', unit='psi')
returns 29.5 psi
